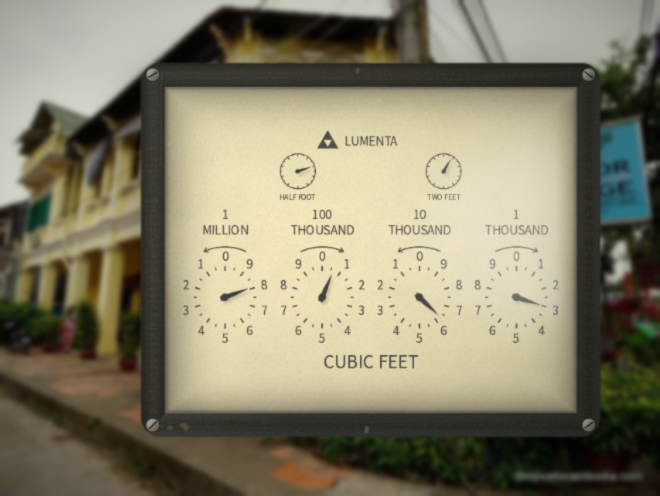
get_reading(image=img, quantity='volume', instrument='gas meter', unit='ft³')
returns 806300 ft³
